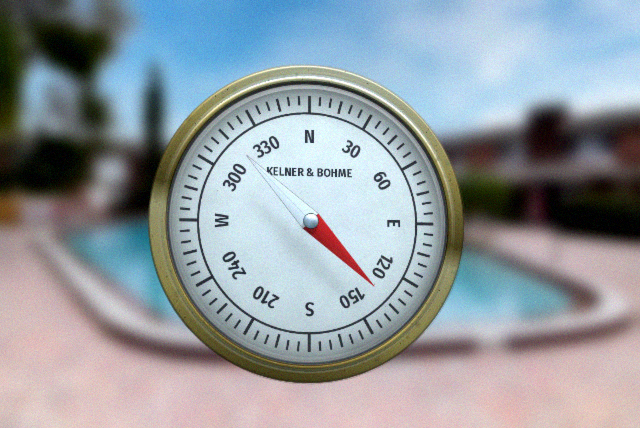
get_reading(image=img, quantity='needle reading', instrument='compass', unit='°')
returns 135 °
